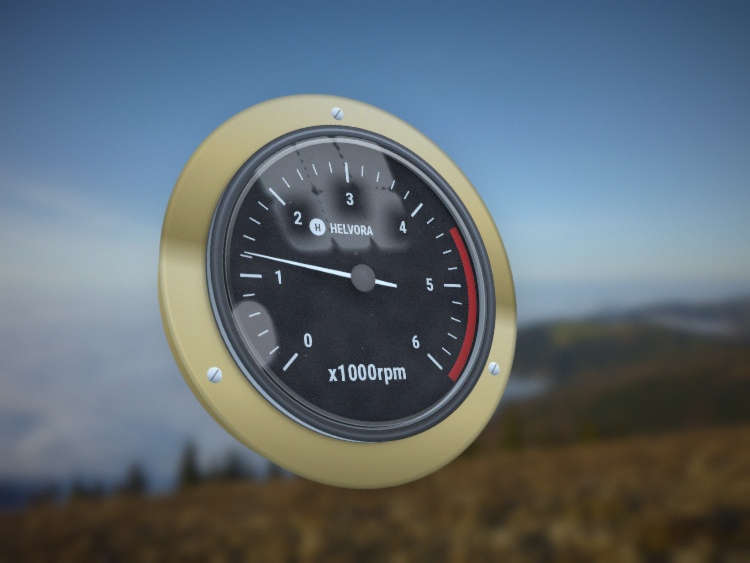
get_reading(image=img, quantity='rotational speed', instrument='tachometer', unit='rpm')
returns 1200 rpm
